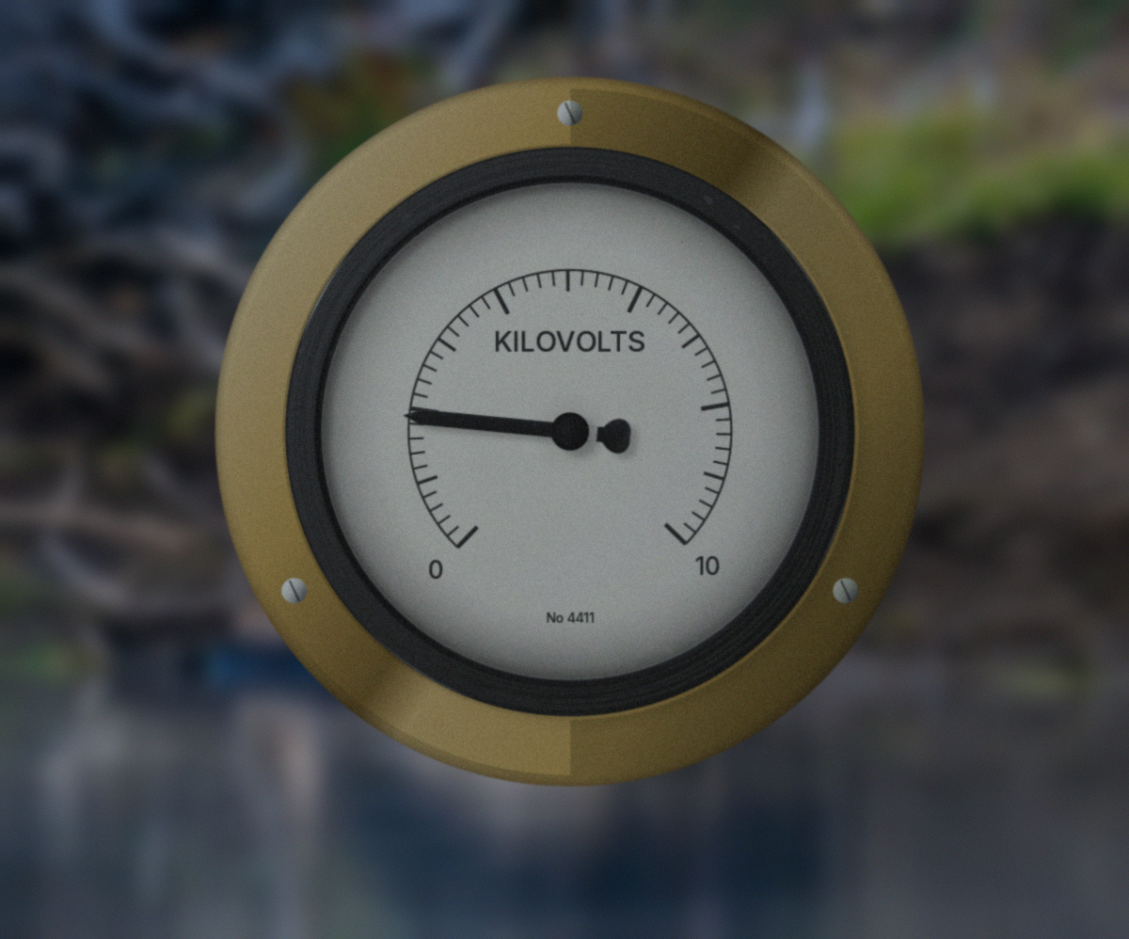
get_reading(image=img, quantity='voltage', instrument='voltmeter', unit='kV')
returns 1.9 kV
